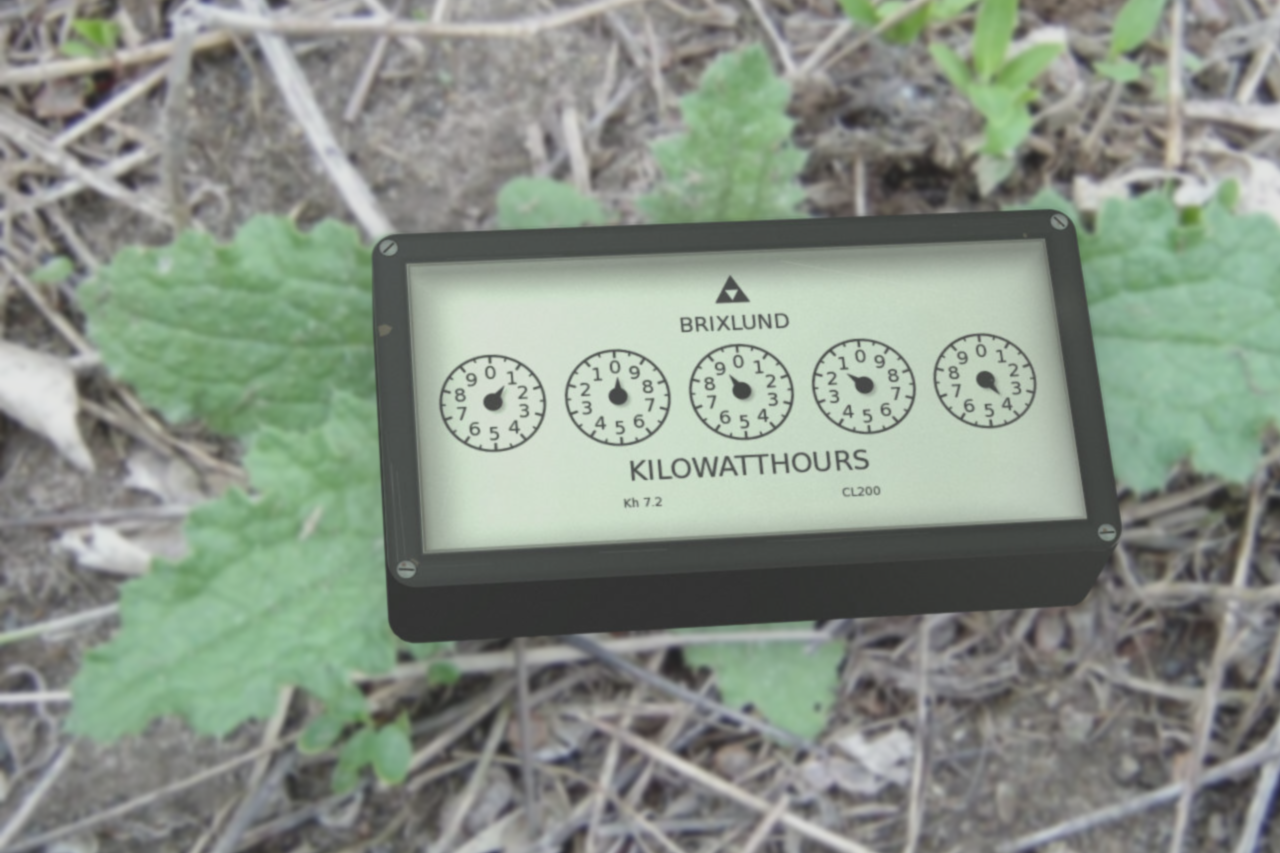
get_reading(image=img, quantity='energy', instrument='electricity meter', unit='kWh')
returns 9914 kWh
